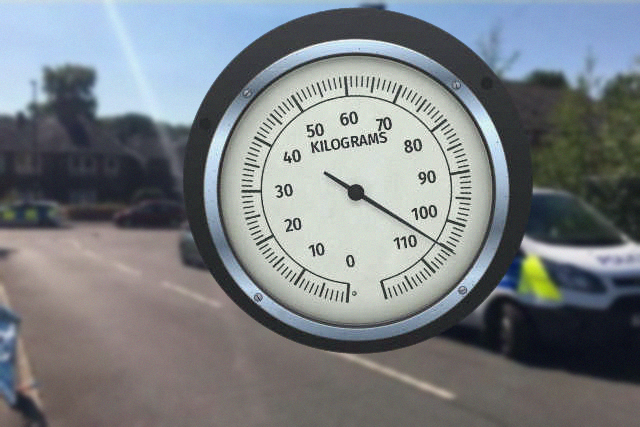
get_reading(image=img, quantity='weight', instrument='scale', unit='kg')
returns 105 kg
